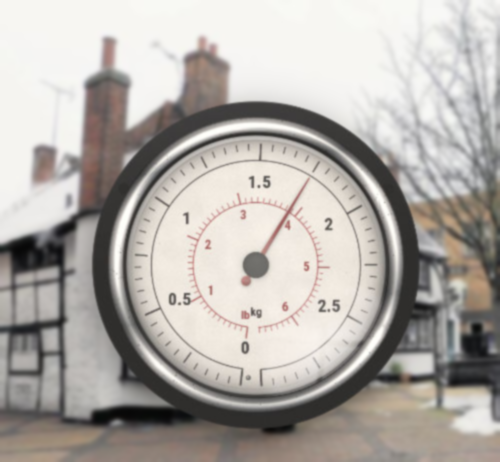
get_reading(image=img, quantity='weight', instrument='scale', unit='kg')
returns 1.75 kg
